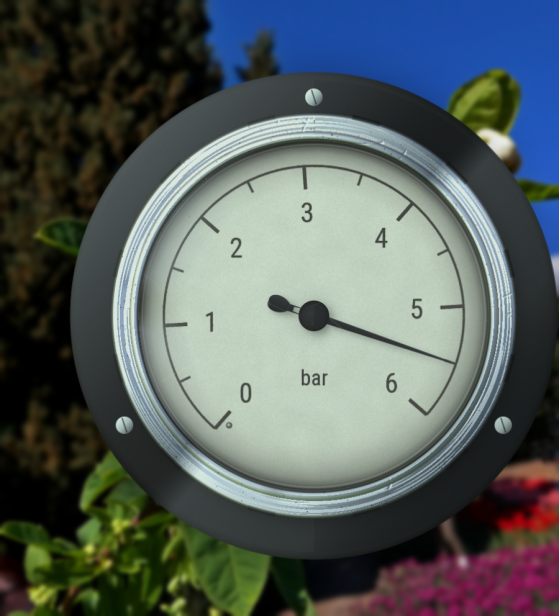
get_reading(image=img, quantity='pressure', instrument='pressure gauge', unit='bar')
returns 5.5 bar
